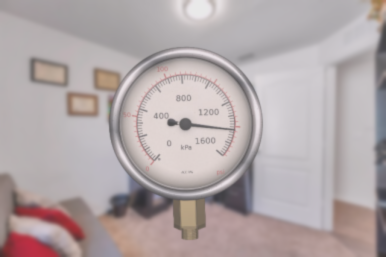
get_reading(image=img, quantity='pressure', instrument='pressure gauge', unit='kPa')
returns 1400 kPa
